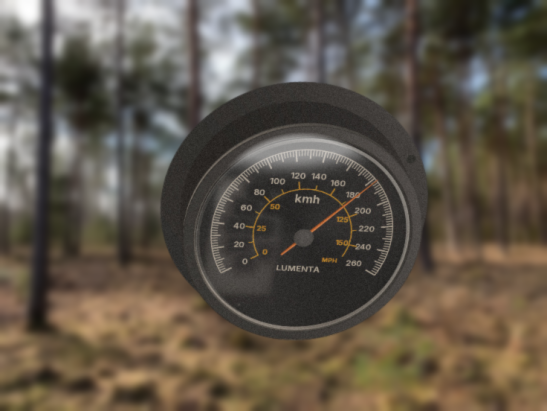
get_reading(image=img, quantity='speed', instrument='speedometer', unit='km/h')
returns 180 km/h
